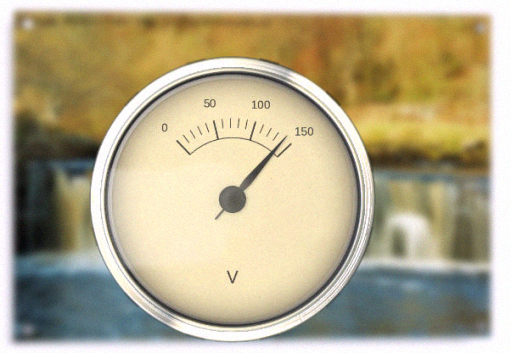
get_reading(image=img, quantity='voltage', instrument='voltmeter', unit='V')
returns 140 V
